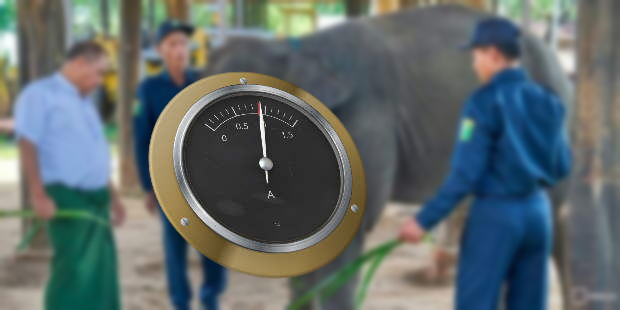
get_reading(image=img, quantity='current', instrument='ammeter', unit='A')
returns 0.9 A
